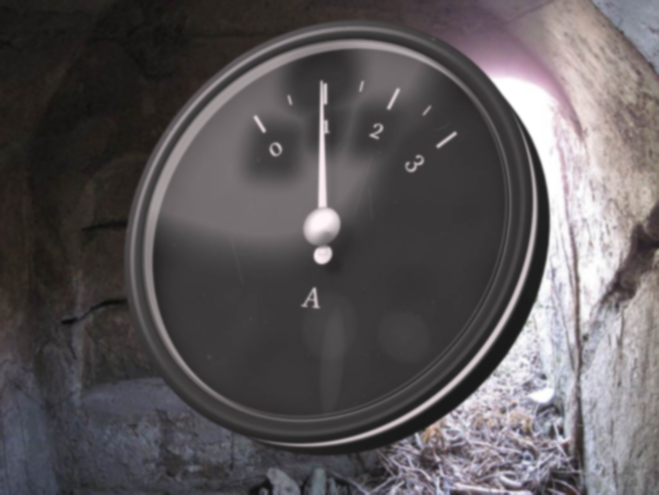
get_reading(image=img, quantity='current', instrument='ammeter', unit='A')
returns 1 A
